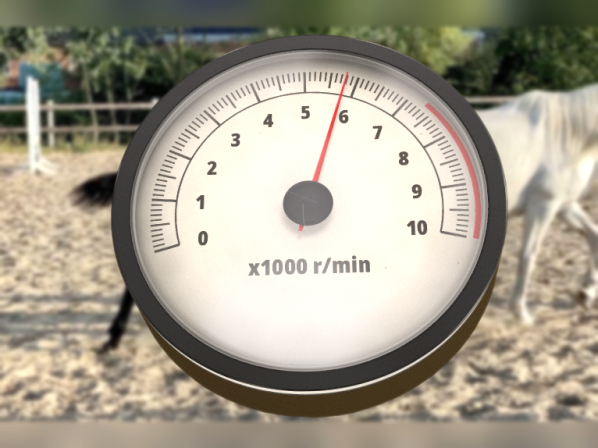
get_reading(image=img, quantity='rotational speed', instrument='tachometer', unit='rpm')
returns 5800 rpm
